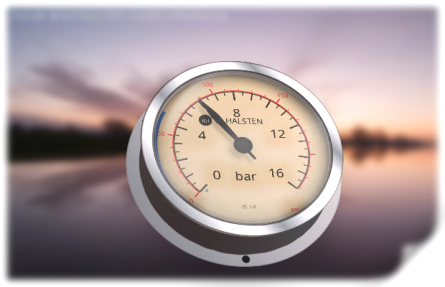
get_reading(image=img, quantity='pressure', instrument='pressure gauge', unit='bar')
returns 6 bar
